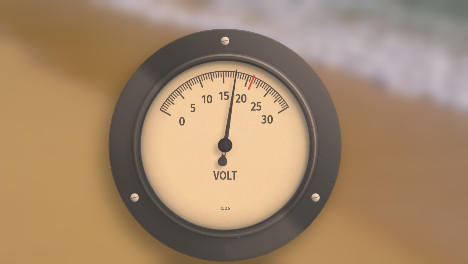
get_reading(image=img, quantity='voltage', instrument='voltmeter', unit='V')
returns 17.5 V
